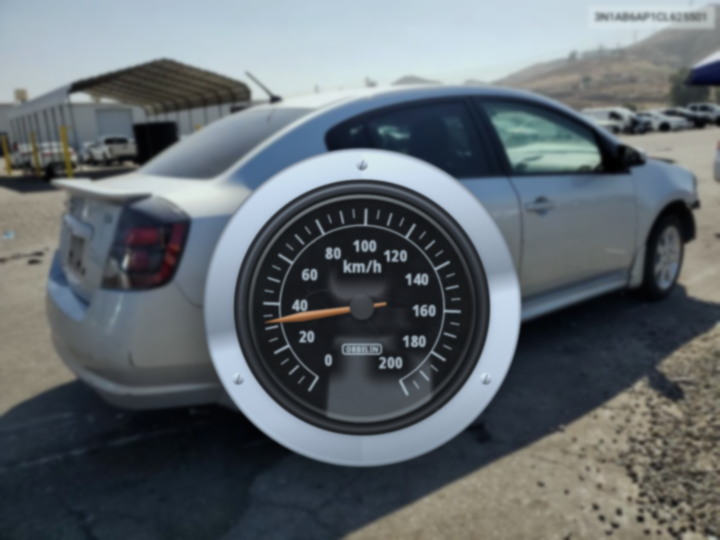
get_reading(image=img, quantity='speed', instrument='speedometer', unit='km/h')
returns 32.5 km/h
